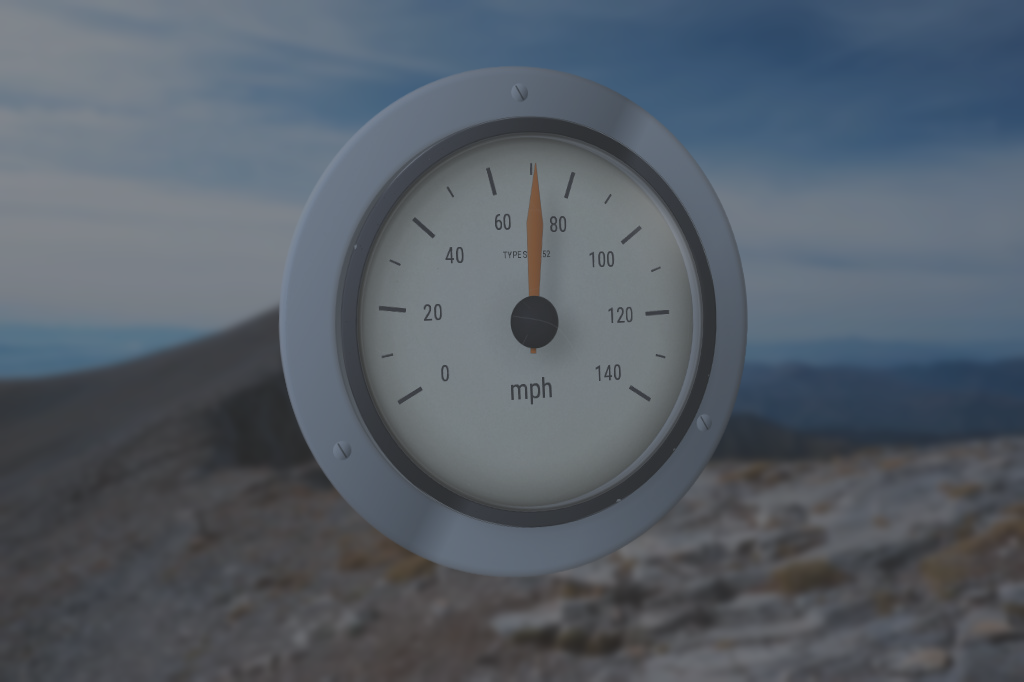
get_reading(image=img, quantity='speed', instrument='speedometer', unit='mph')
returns 70 mph
